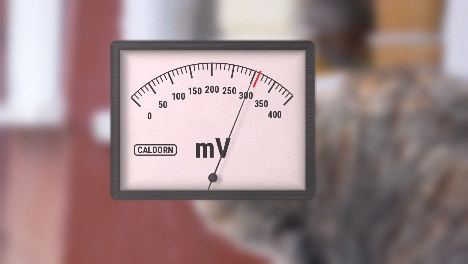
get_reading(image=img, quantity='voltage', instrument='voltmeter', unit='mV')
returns 300 mV
